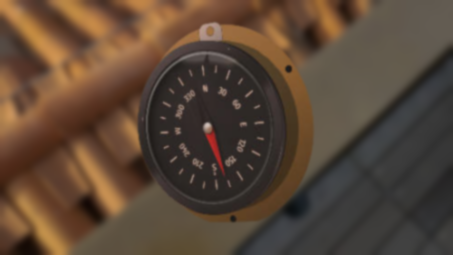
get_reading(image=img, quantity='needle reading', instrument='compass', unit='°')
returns 165 °
